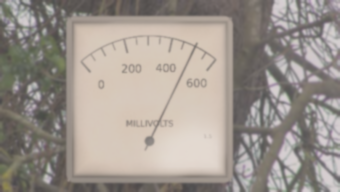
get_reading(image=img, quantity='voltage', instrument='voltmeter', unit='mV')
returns 500 mV
